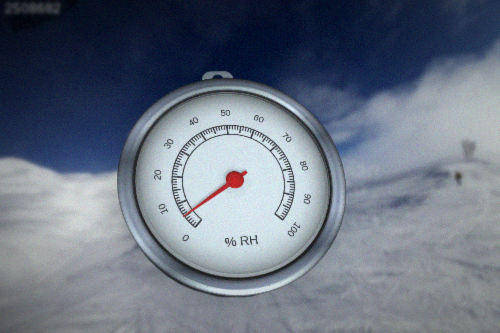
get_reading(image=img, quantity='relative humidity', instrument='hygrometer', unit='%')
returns 5 %
